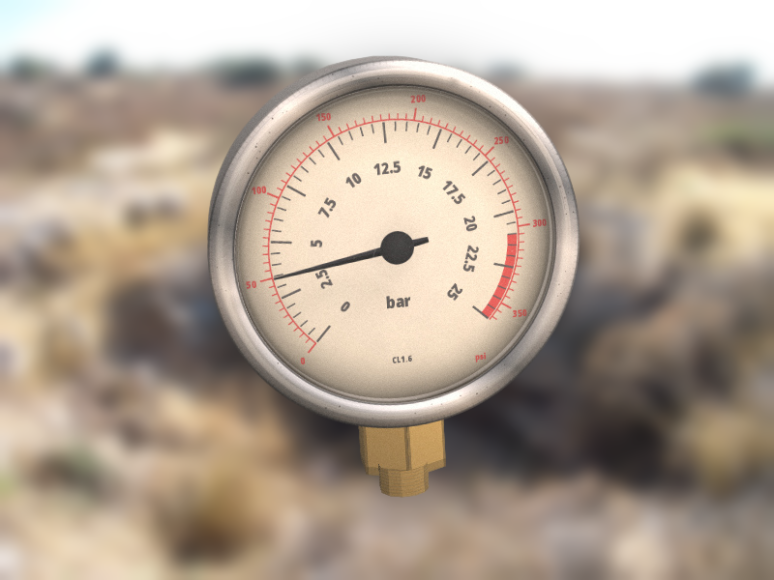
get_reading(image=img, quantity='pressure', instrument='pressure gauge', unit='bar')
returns 3.5 bar
